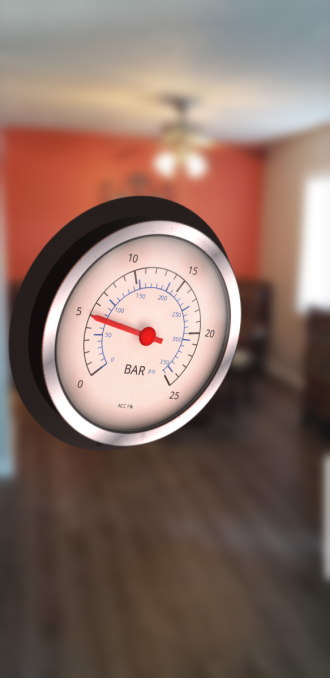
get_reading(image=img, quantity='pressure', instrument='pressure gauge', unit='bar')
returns 5 bar
